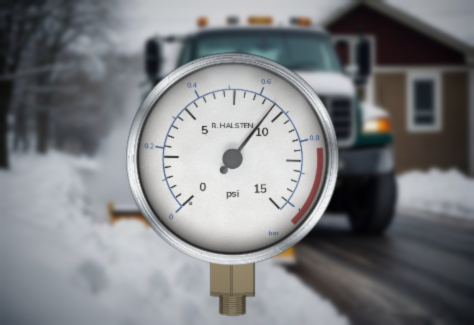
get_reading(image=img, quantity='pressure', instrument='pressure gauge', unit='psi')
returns 9.5 psi
